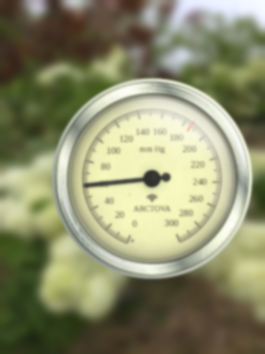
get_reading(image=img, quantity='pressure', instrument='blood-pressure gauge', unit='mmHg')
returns 60 mmHg
